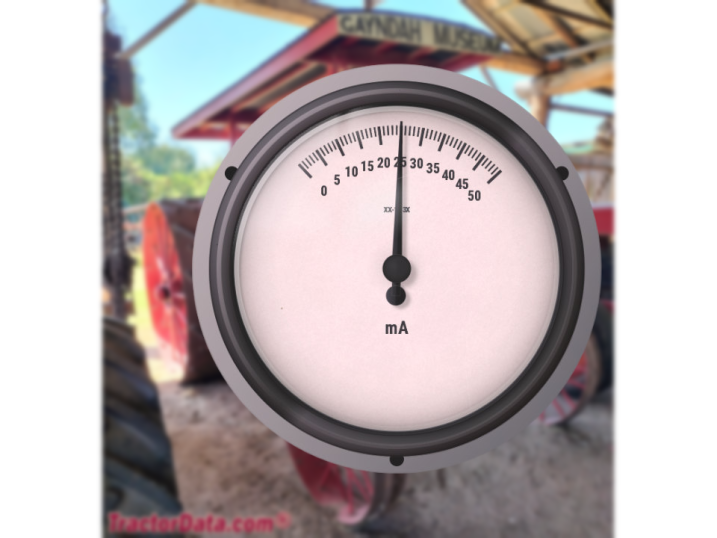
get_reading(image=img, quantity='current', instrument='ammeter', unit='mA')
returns 25 mA
